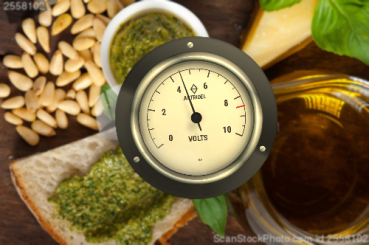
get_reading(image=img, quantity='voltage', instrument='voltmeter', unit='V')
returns 4.5 V
